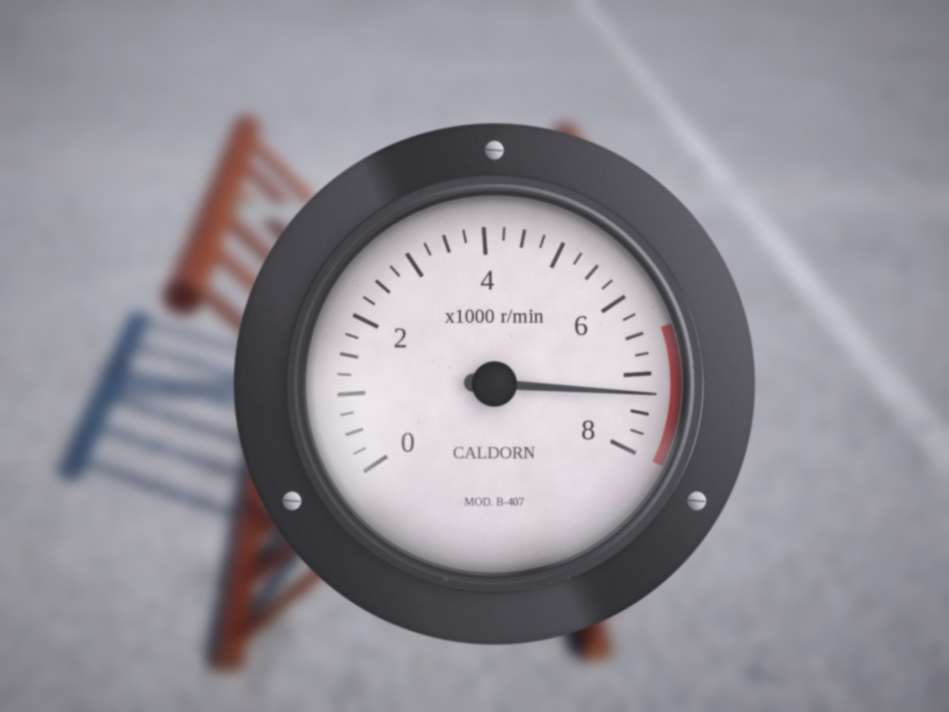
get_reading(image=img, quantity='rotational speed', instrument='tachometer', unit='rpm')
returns 7250 rpm
